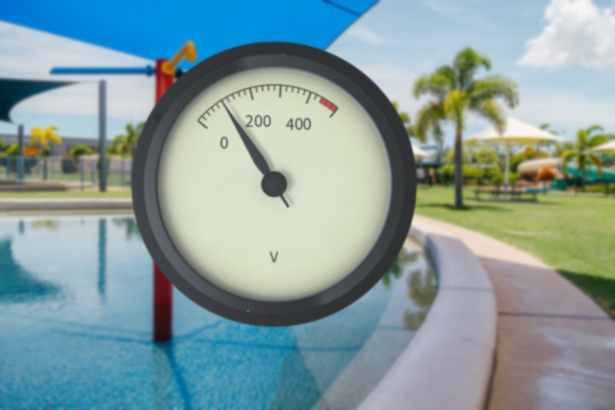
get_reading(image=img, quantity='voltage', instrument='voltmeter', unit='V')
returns 100 V
